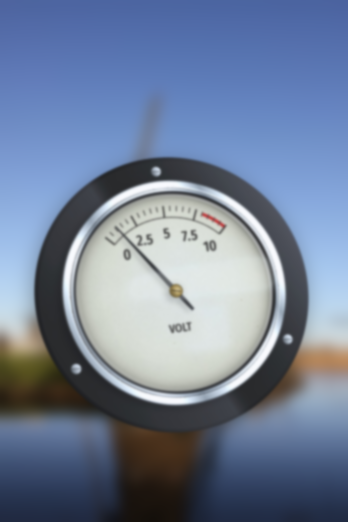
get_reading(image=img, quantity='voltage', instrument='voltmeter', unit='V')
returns 1 V
